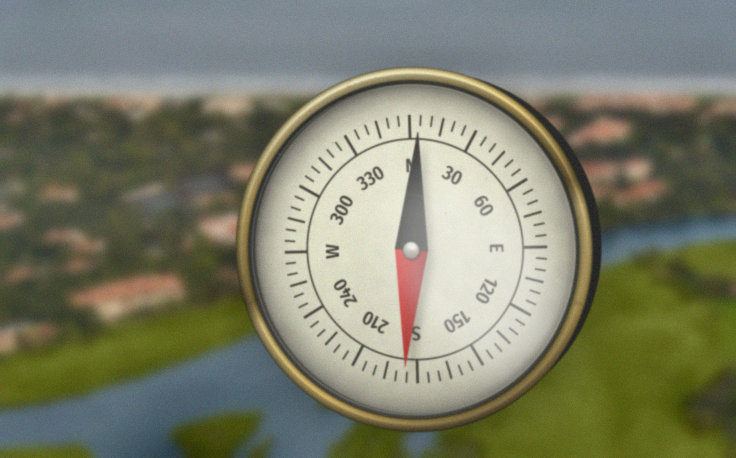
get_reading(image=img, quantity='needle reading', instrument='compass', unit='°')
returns 185 °
